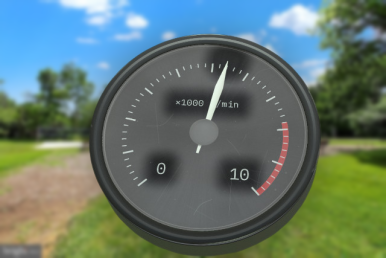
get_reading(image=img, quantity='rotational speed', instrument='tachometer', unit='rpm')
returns 5400 rpm
